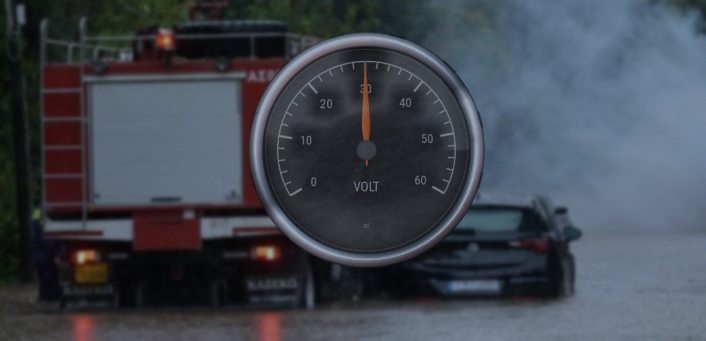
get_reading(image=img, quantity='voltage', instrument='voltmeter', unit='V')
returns 30 V
